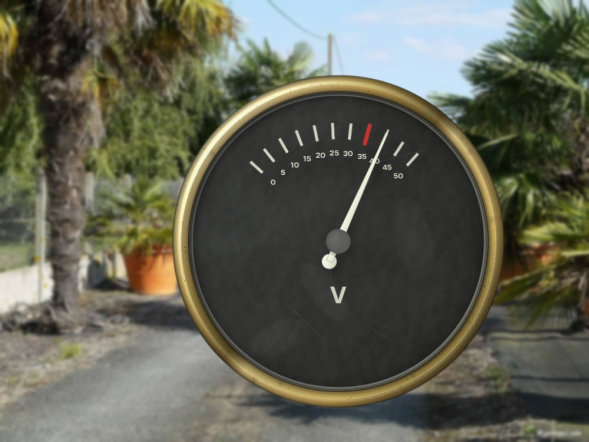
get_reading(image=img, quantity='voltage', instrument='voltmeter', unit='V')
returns 40 V
